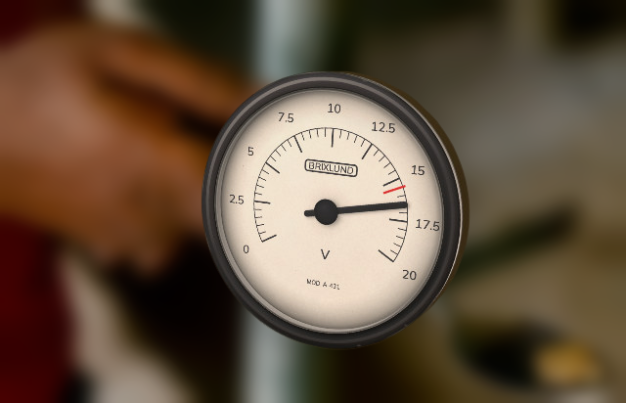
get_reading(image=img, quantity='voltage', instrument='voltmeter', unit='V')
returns 16.5 V
